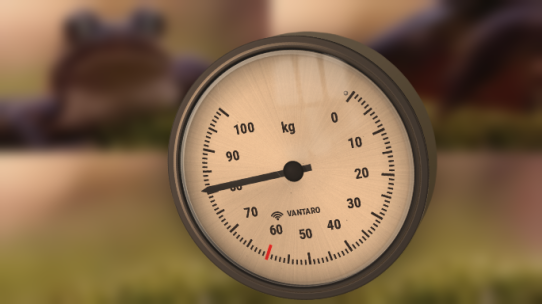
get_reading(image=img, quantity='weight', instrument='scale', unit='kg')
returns 81 kg
